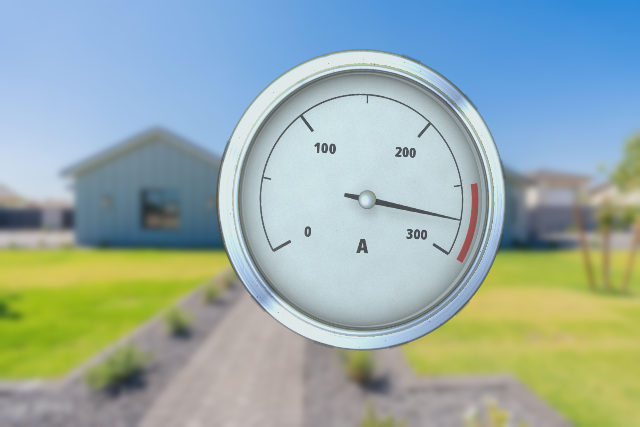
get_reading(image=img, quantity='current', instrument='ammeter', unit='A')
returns 275 A
